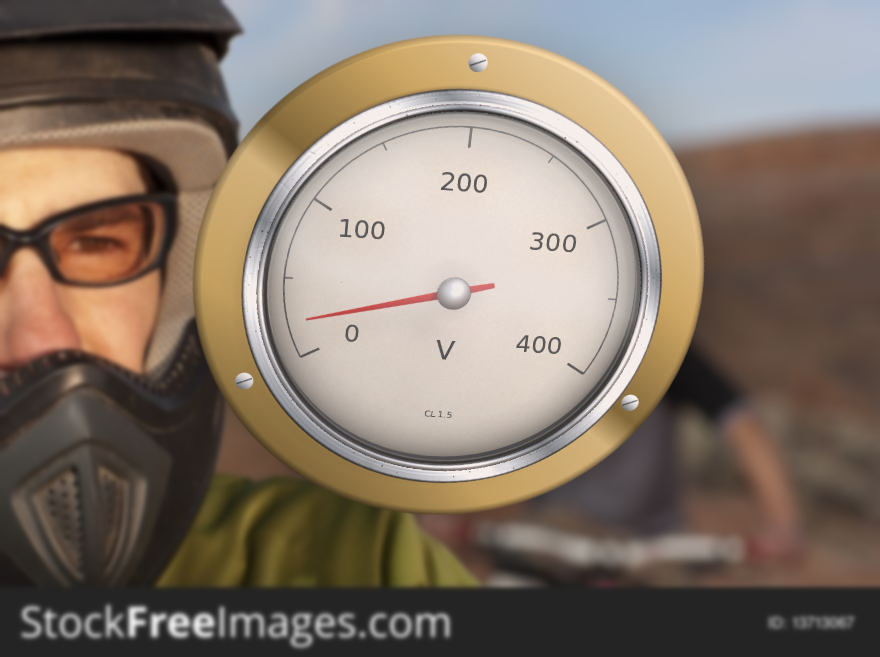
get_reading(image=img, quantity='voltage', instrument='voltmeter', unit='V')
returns 25 V
